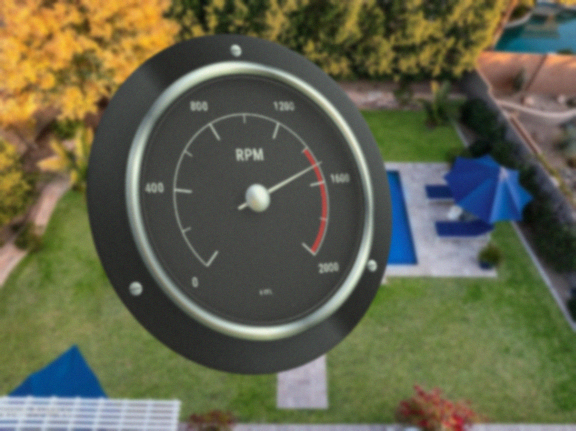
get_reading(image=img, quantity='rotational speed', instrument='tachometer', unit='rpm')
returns 1500 rpm
